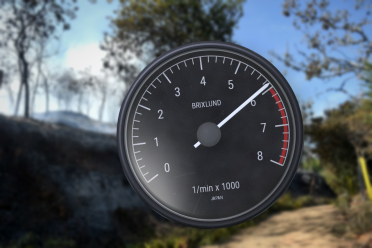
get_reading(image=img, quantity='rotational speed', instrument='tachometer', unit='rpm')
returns 5900 rpm
